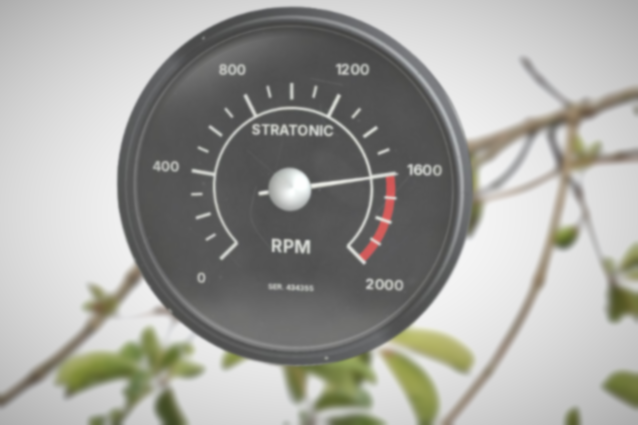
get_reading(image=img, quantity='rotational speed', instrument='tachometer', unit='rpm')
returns 1600 rpm
